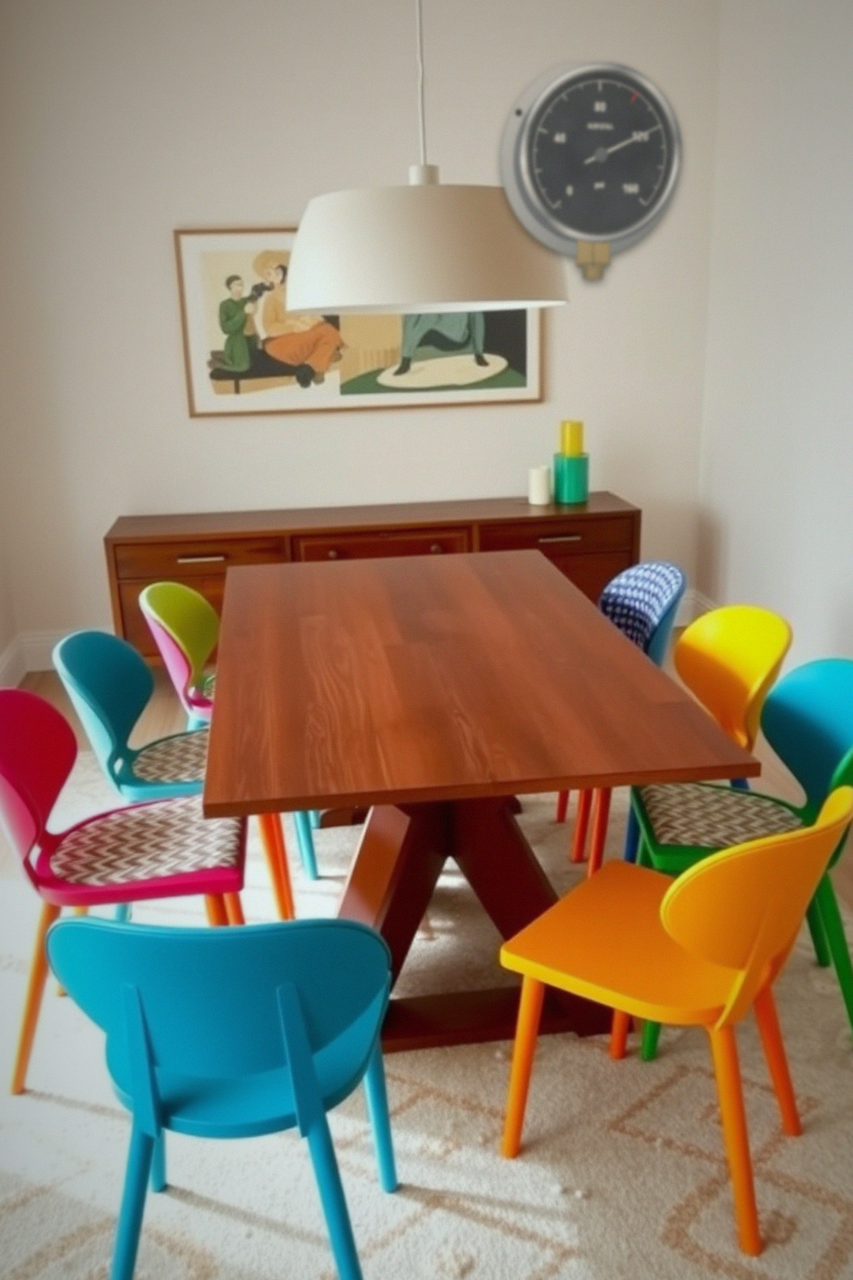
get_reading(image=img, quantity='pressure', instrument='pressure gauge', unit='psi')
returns 120 psi
